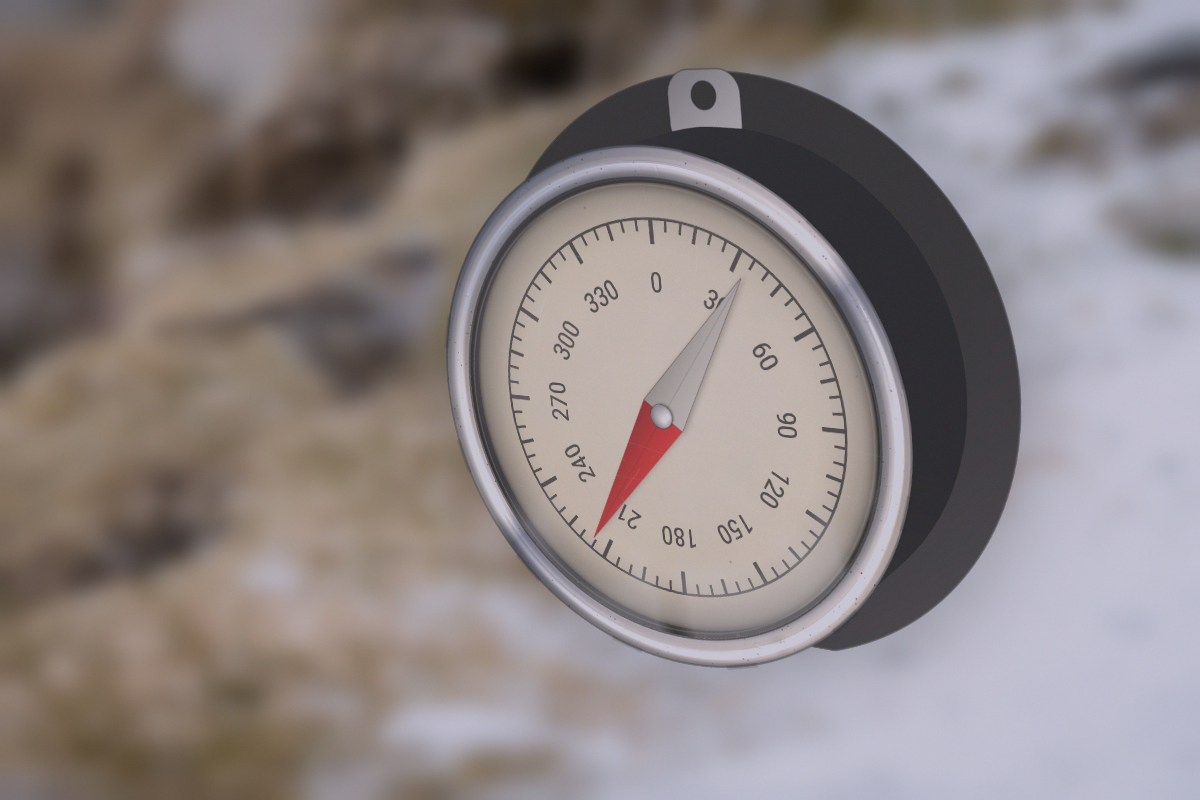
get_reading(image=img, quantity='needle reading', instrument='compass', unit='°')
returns 215 °
